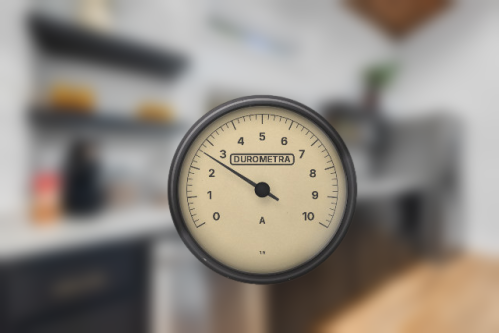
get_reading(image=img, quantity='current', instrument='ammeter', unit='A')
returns 2.6 A
